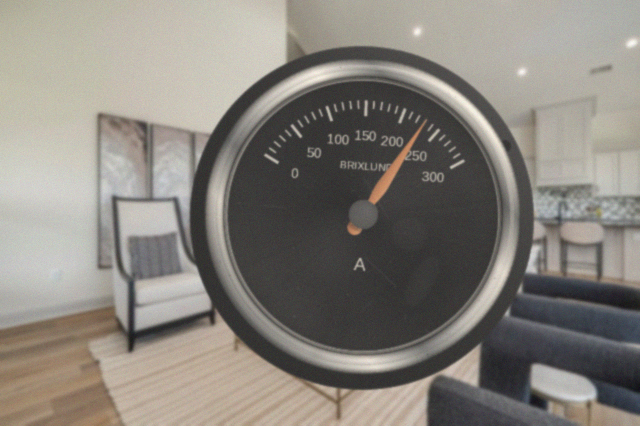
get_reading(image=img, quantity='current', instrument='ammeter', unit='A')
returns 230 A
